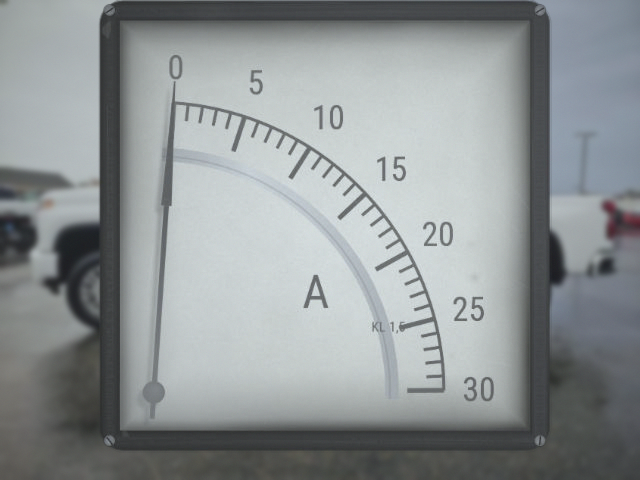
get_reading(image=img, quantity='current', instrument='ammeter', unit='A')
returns 0 A
